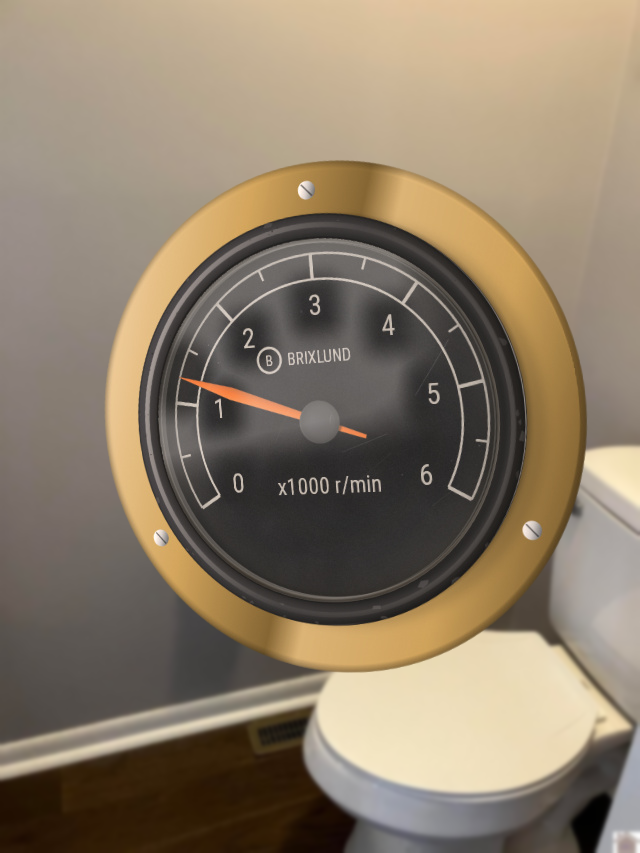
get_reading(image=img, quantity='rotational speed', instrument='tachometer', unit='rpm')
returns 1250 rpm
